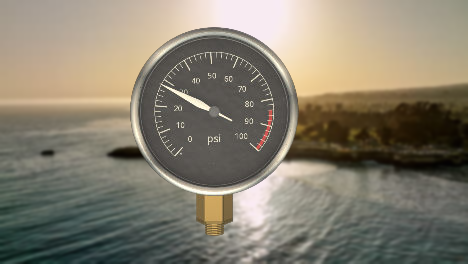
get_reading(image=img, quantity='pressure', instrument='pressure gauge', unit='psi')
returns 28 psi
